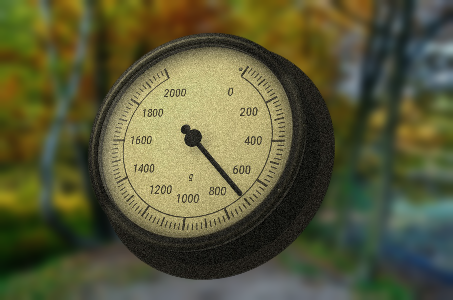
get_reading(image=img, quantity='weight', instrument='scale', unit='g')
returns 700 g
